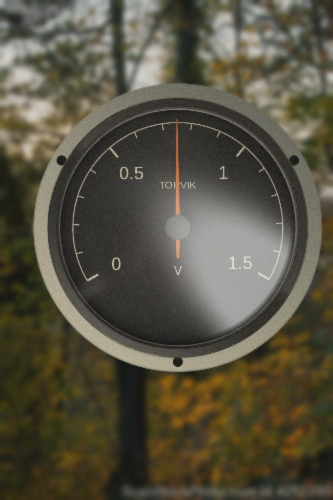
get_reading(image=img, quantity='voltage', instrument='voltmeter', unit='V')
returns 0.75 V
